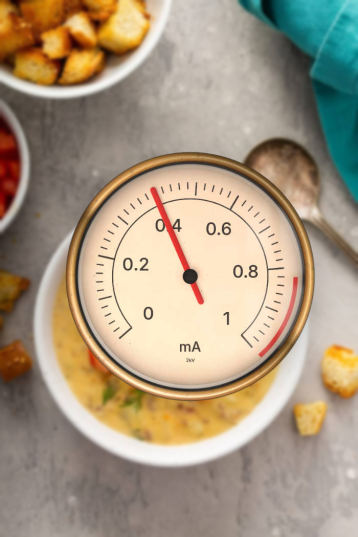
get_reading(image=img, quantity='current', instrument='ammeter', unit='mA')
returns 0.4 mA
